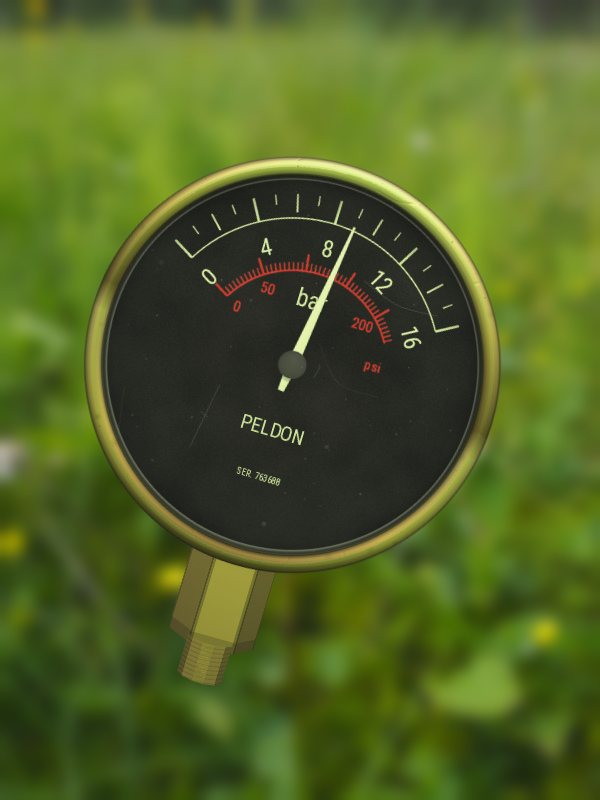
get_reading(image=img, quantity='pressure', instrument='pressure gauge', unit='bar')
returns 9 bar
